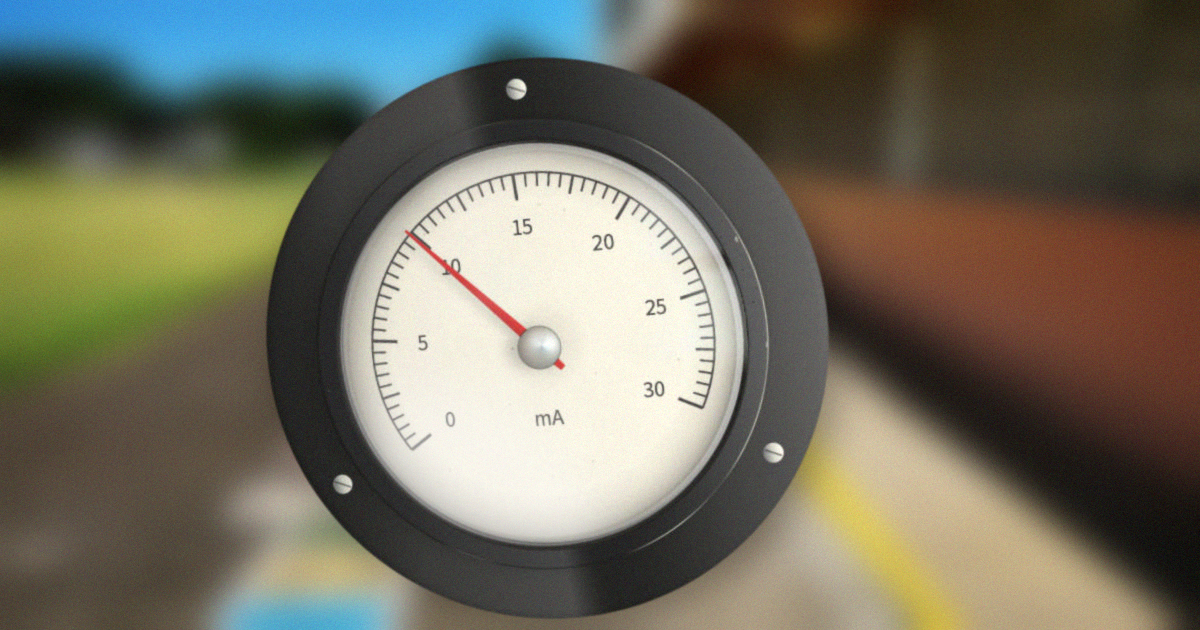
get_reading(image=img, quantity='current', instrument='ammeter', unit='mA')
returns 10 mA
